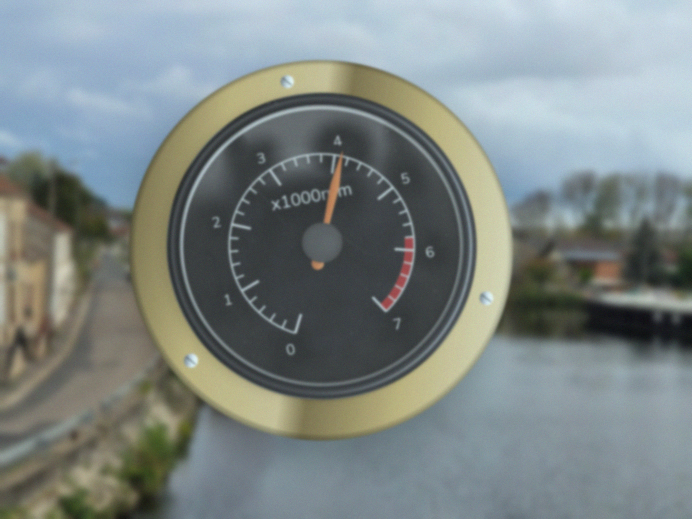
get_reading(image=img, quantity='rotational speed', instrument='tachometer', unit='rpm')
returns 4100 rpm
